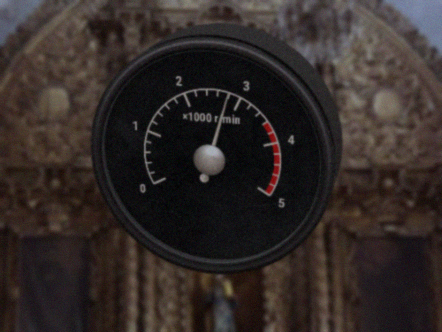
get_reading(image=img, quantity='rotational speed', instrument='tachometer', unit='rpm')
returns 2800 rpm
